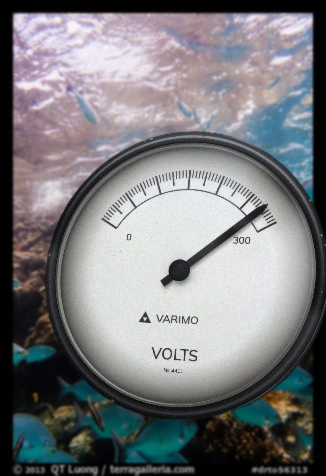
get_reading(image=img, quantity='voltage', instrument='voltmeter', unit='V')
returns 275 V
